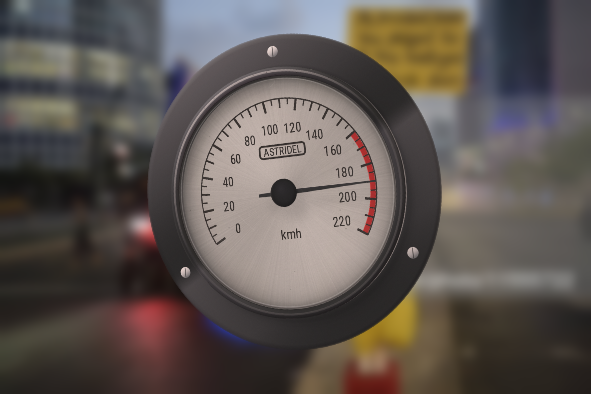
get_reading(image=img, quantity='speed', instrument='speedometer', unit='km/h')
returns 190 km/h
